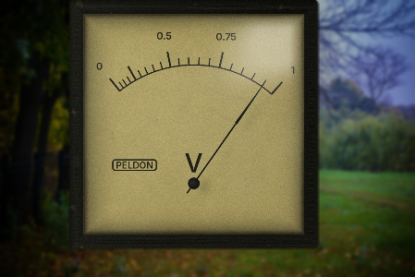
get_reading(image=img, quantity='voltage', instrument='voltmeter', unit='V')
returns 0.95 V
